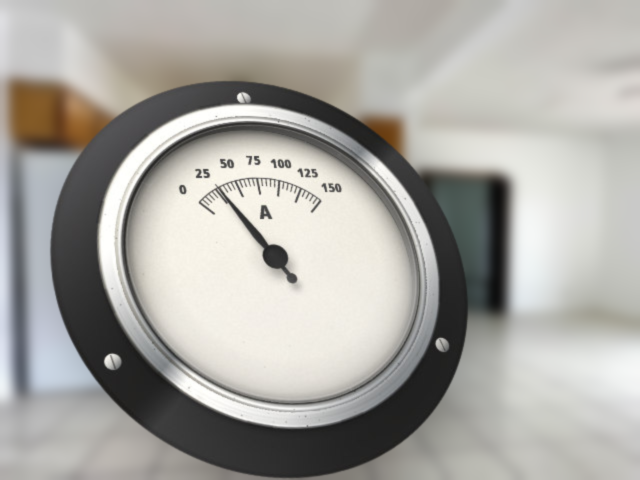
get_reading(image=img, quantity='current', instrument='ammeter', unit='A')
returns 25 A
